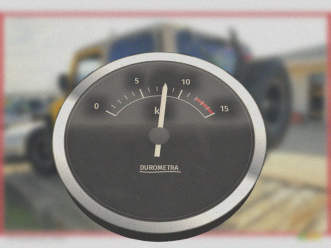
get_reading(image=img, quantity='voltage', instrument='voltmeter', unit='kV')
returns 8 kV
